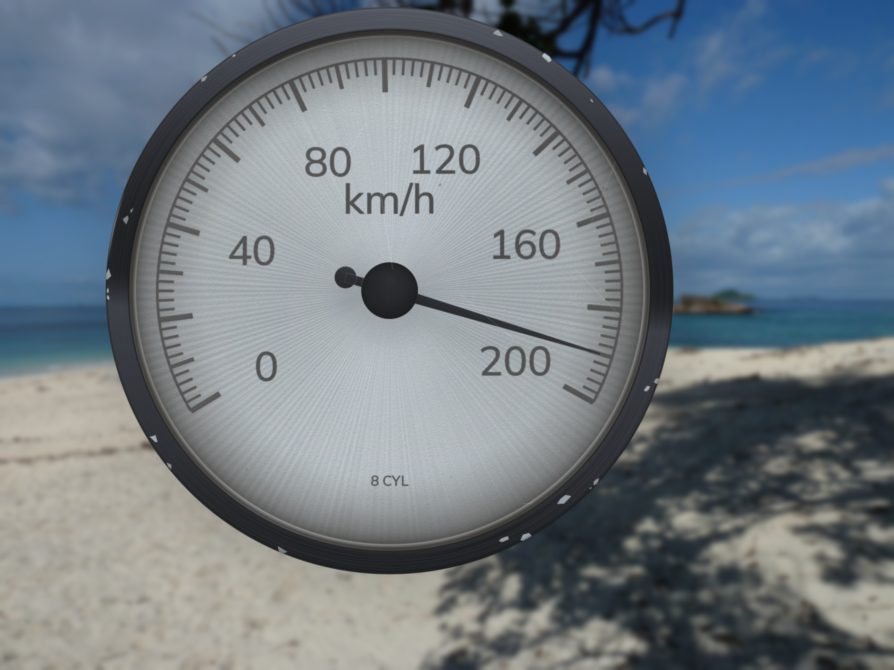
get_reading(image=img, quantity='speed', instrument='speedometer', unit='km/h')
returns 190 km/h
